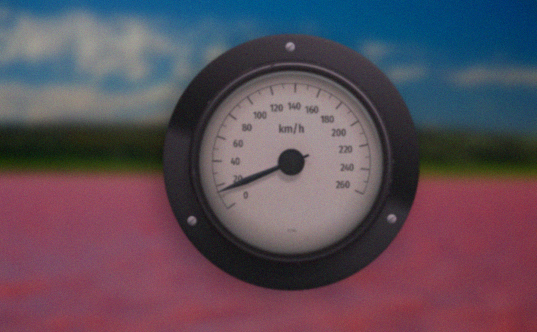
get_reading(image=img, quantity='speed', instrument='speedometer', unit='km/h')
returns 15 km/h
